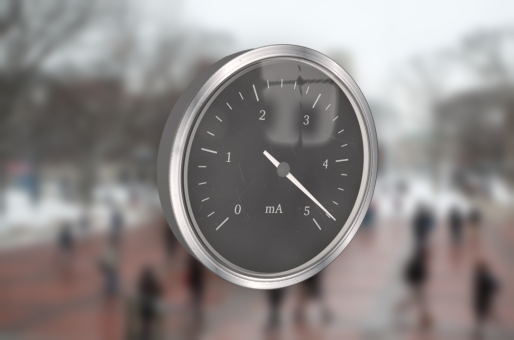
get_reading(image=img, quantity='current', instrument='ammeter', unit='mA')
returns 4.8 mA
